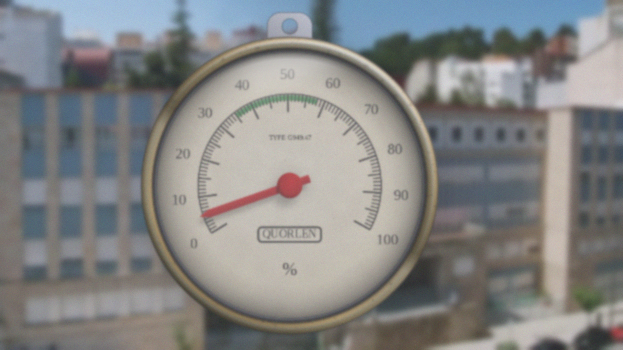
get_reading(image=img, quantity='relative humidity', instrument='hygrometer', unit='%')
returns 5 %
